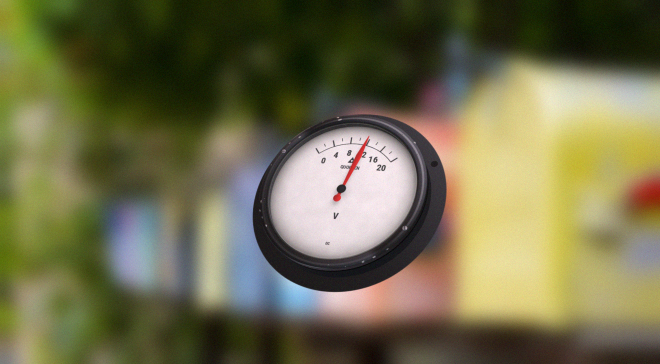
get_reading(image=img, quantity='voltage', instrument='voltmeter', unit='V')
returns 12 V
